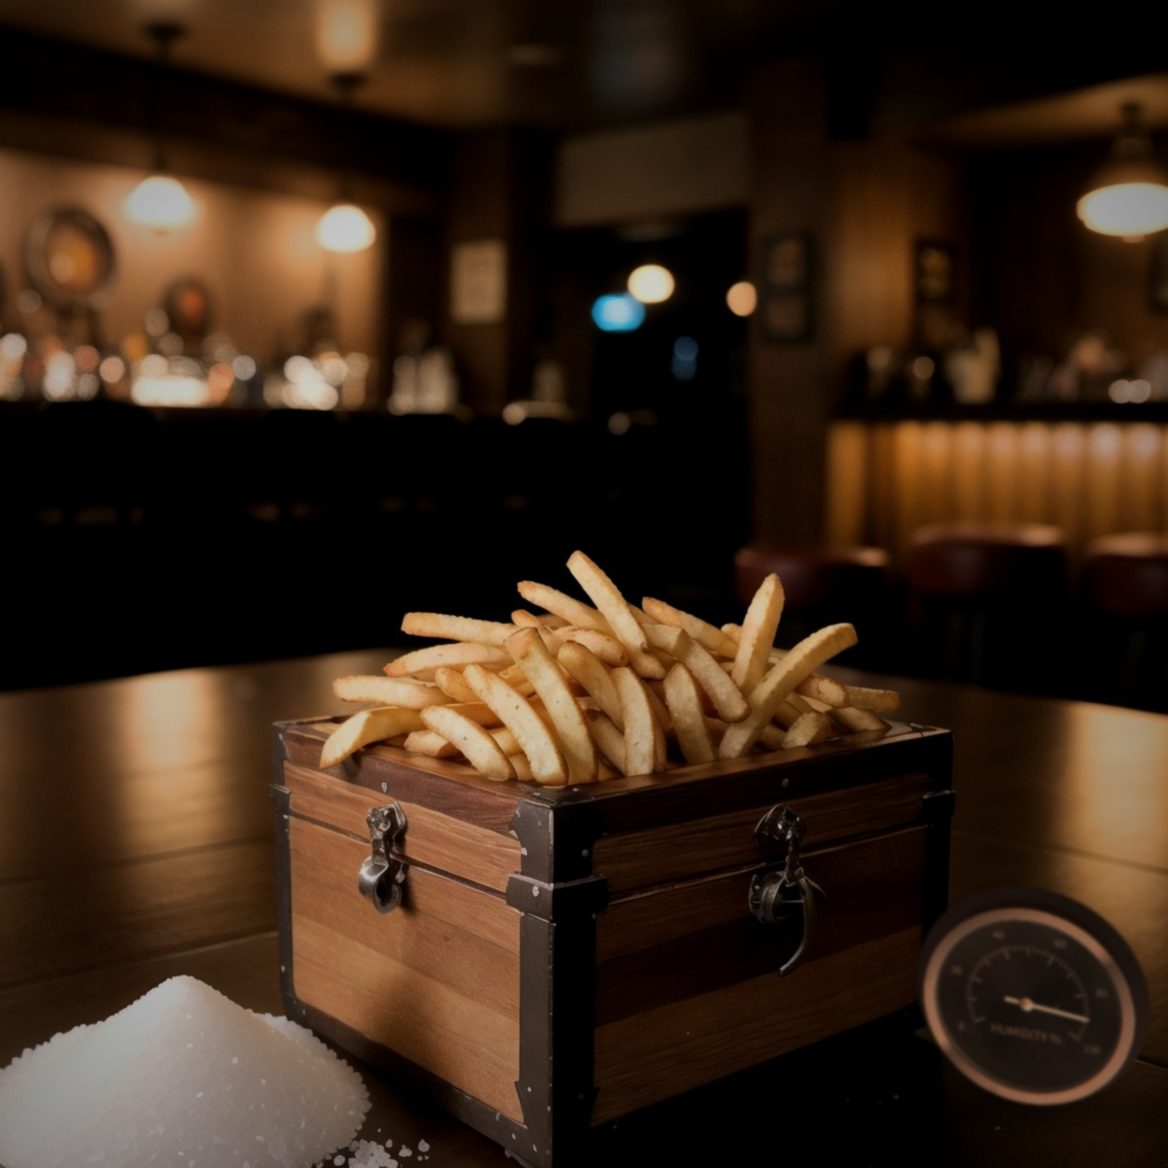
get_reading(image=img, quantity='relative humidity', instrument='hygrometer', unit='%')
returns 90 %
